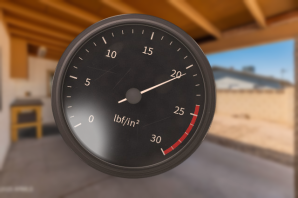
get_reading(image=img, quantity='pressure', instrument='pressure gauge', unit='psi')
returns 20.5 psi
